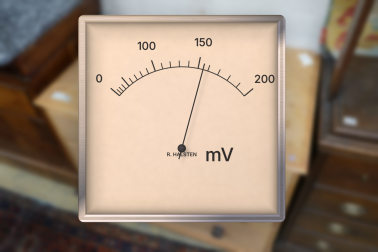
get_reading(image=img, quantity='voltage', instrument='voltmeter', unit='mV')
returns 155 mV
